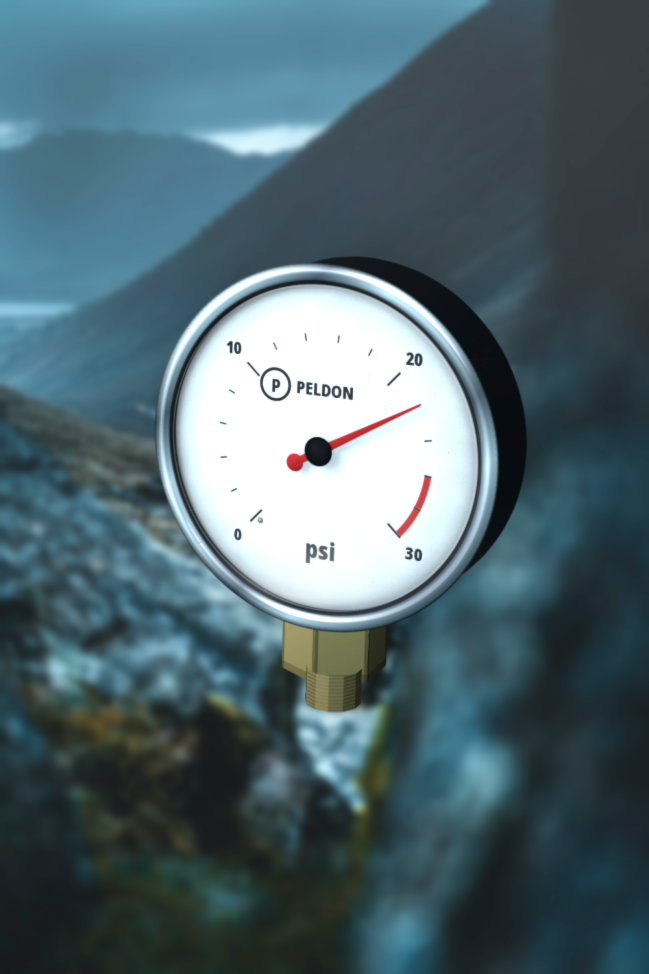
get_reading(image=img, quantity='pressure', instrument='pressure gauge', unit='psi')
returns 22 psi
